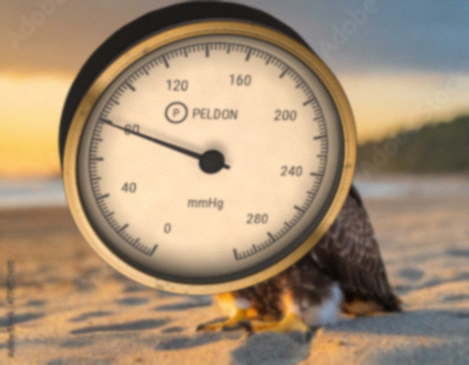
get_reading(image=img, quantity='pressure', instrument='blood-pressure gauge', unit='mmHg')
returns 80 mmHg
